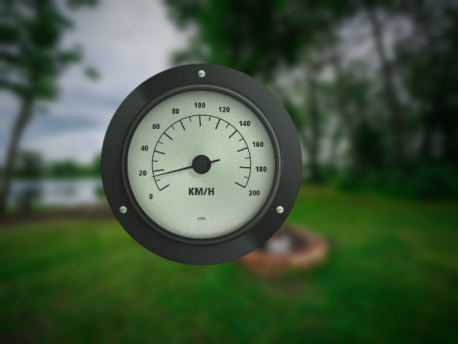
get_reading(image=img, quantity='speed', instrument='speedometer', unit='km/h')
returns 15 km/h
